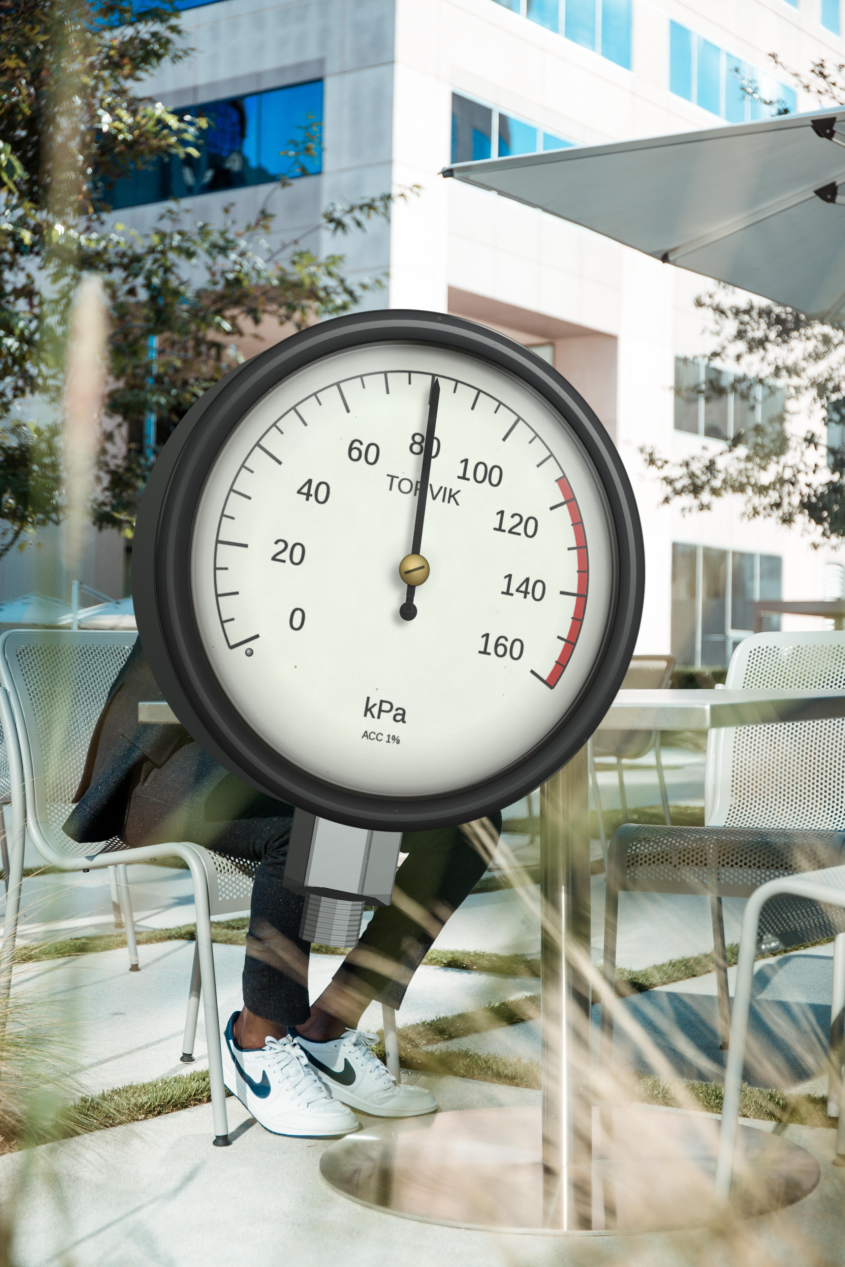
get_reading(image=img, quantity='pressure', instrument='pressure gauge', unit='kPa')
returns 80 kPa
